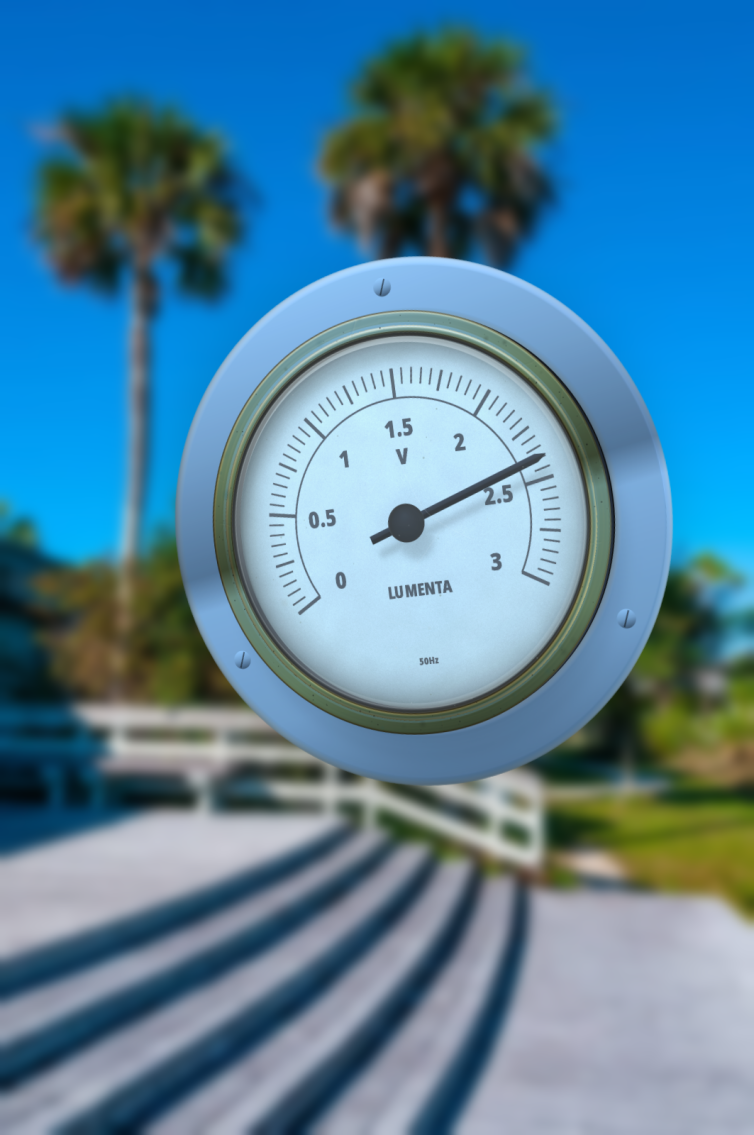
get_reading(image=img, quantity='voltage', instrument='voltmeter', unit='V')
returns 2.4 V
